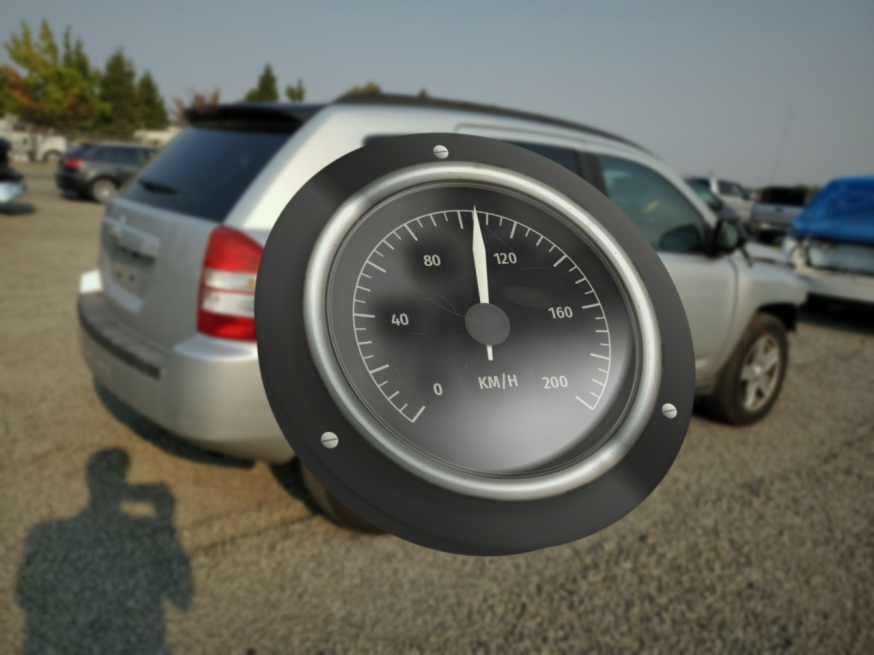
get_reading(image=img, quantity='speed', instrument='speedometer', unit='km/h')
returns 105 km/h
